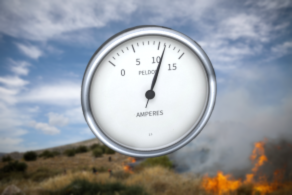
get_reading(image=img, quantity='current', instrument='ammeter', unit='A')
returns 11 A
